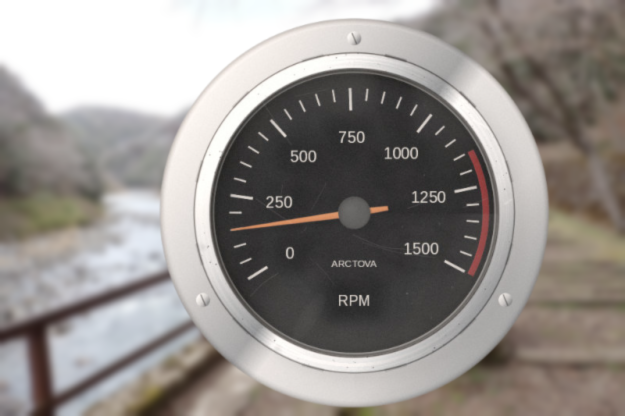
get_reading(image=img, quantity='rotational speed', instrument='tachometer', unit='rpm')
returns 150 rpm
